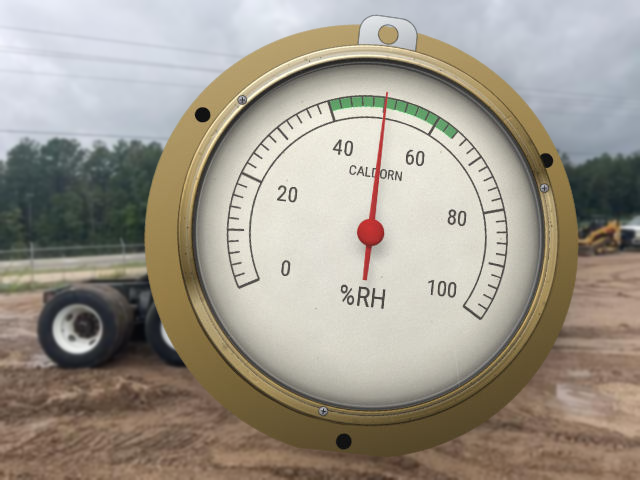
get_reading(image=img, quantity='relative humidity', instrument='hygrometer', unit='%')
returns 50 %
